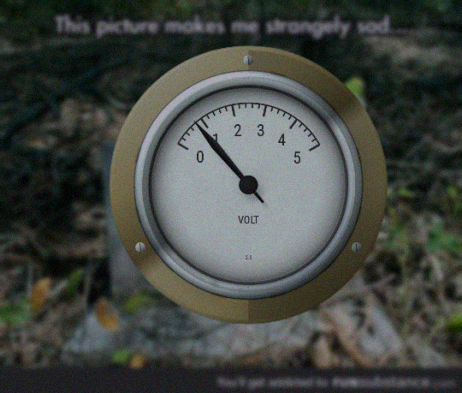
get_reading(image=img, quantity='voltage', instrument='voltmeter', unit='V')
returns 0.8 V
